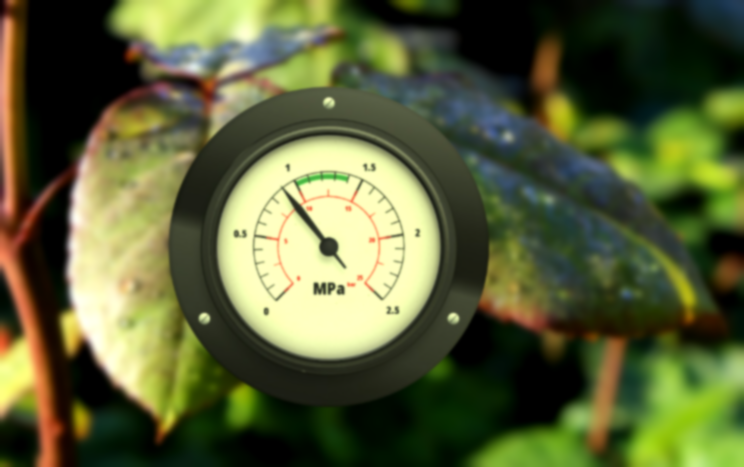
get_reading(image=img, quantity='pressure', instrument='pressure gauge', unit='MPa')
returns 0.9 MPa
